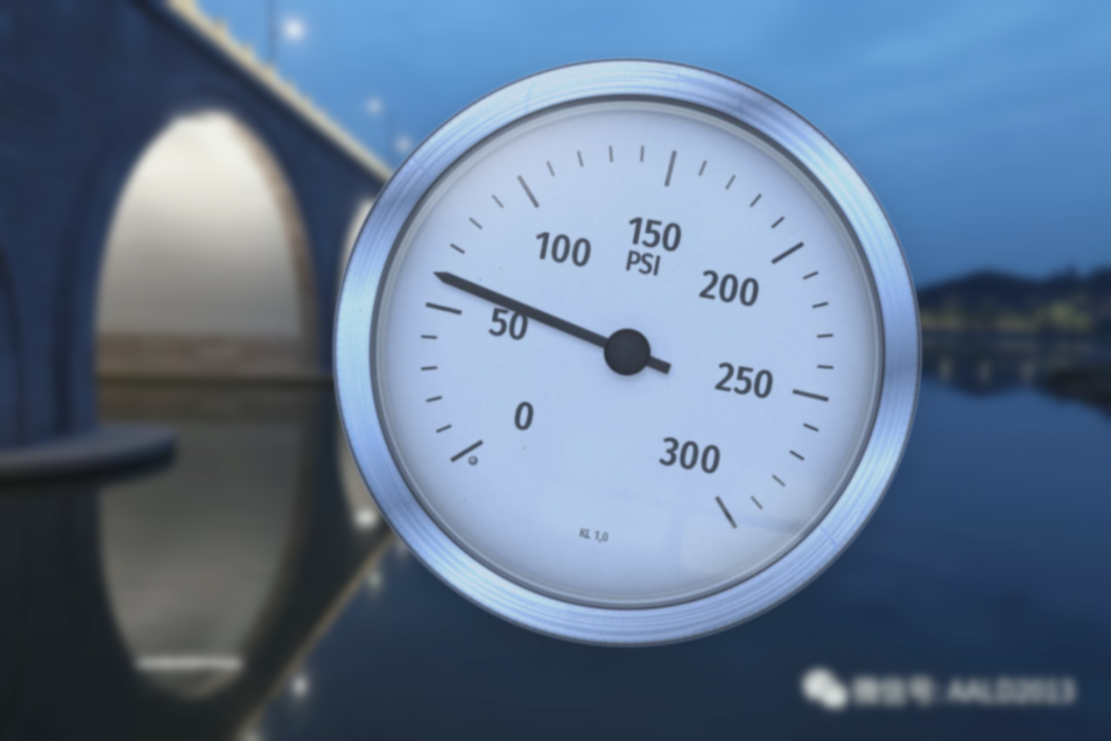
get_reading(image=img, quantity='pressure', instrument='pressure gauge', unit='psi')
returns 60 psi
